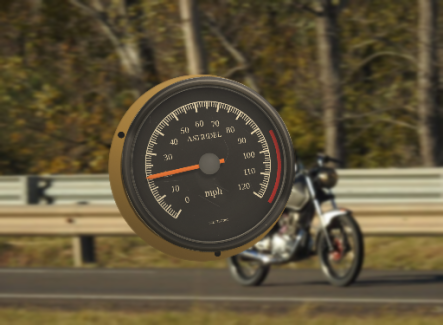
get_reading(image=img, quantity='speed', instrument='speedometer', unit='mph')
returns 20 mph
